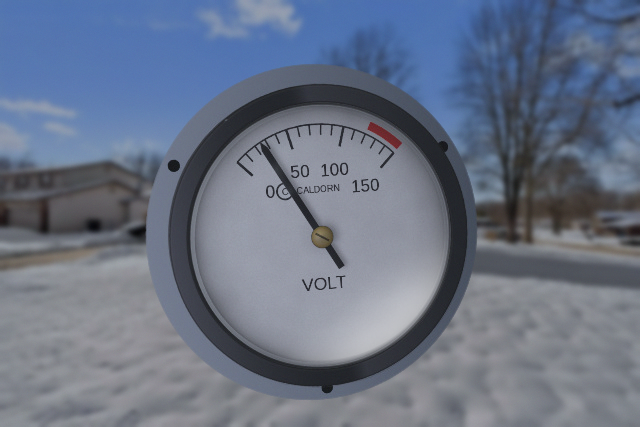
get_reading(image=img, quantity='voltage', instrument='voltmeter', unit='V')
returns 25 V
